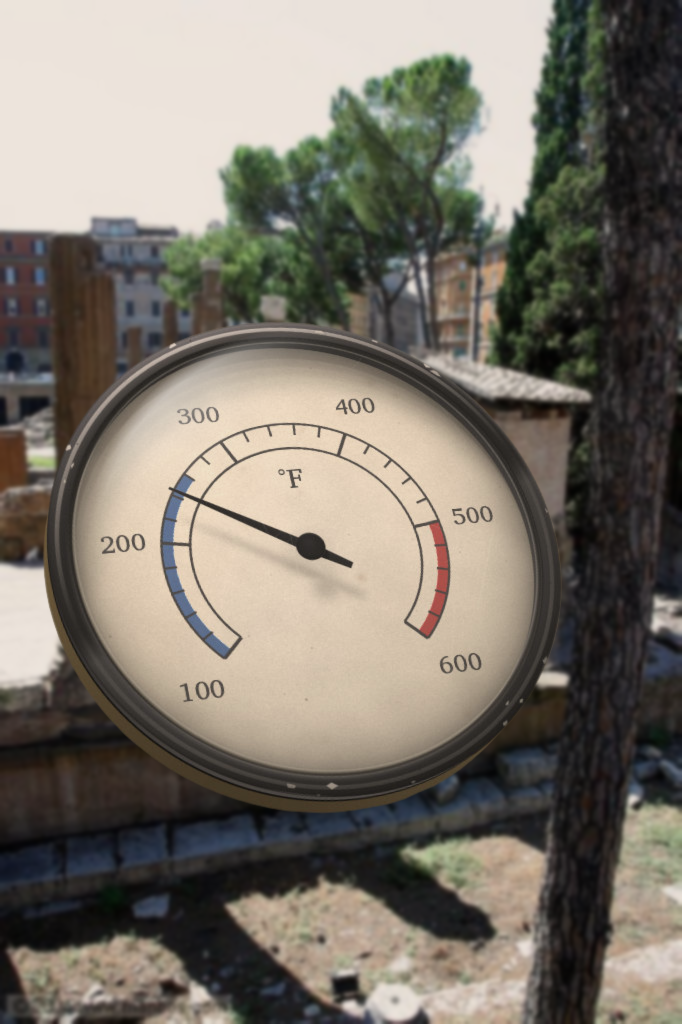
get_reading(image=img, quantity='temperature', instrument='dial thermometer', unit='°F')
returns 240 °F
